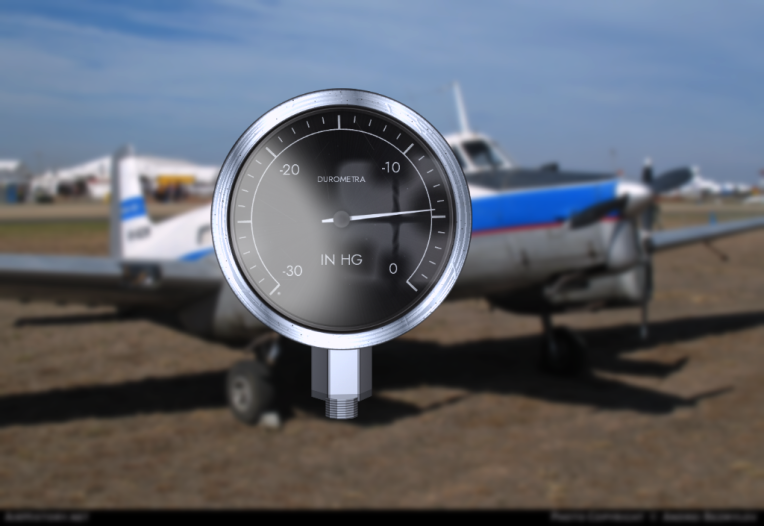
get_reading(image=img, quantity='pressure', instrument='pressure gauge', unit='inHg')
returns -5.5 inHg
